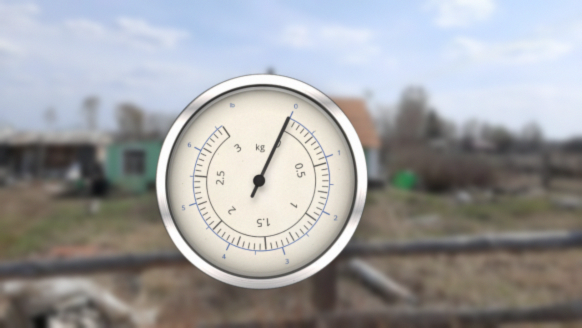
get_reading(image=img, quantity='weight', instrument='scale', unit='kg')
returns 0 kg
